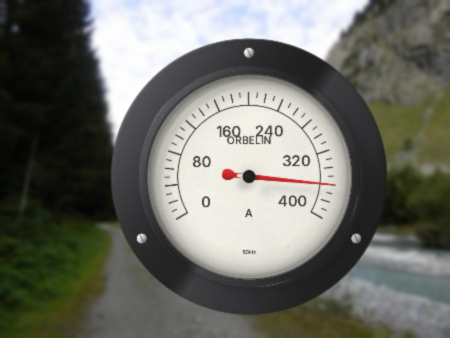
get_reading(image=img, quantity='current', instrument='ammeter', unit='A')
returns 360 A
